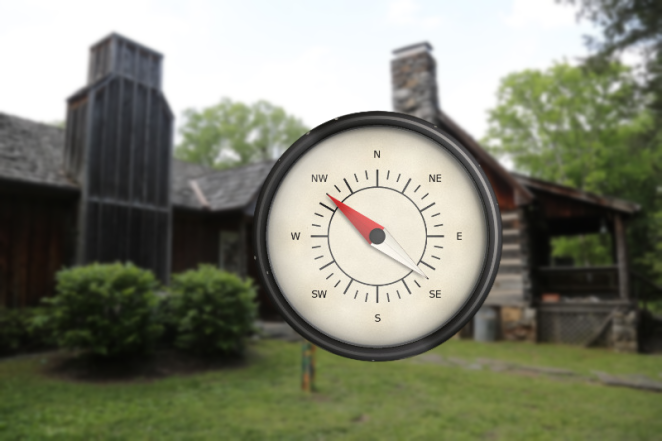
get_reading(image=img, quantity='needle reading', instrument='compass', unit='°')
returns 310 °
